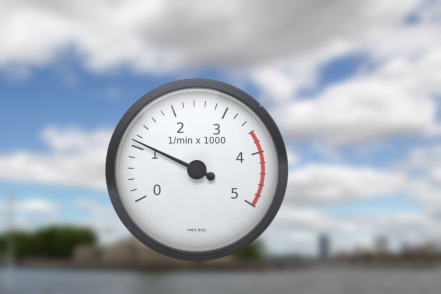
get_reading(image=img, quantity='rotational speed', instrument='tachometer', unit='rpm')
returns 1100 rpm
